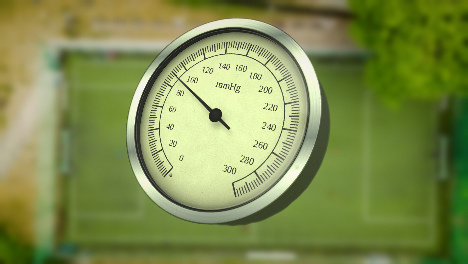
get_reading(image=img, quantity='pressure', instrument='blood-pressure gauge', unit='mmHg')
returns 90 mmHg
